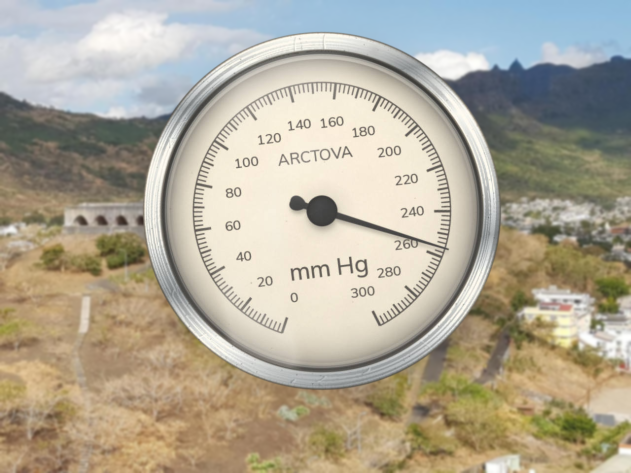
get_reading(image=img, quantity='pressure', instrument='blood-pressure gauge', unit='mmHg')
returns 256 mmHg
